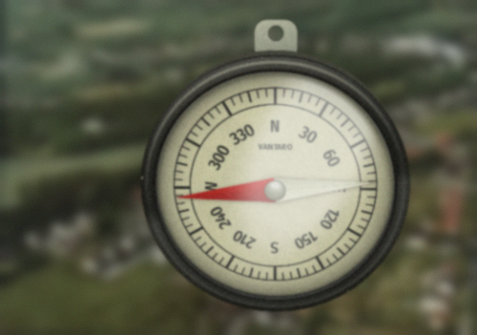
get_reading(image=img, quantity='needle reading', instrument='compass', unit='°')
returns 265 °
